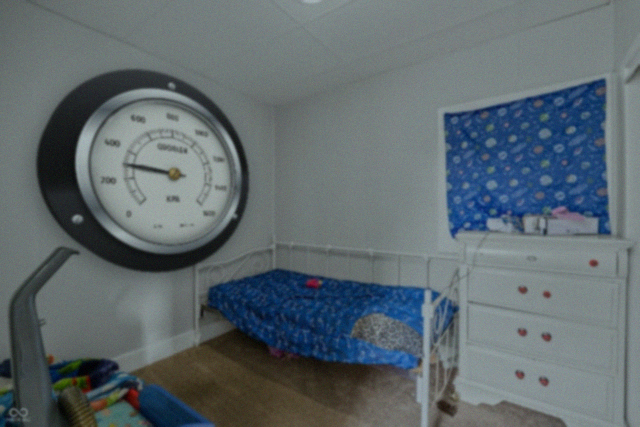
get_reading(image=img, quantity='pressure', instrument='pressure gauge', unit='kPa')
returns 300 kPa
